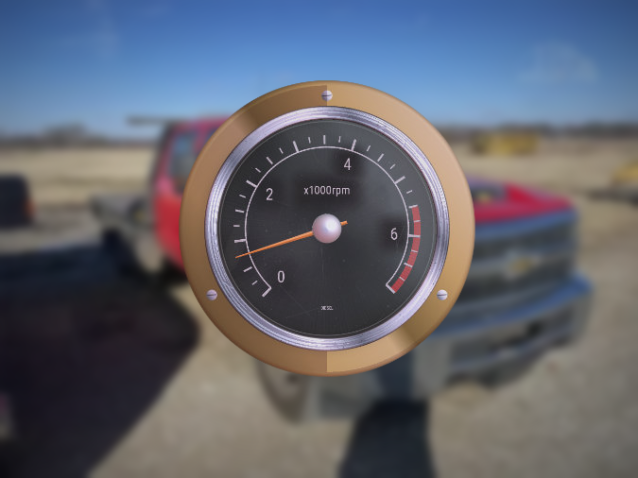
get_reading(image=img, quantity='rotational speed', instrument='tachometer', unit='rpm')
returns 750 rpm
